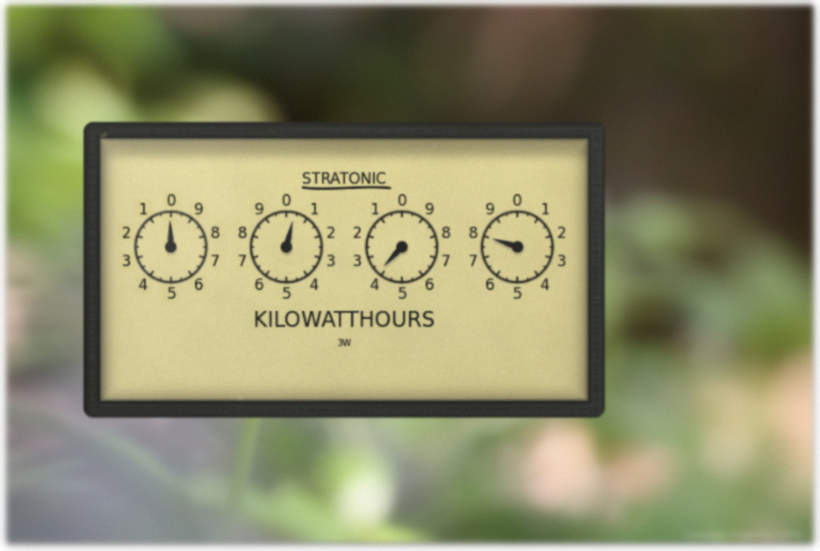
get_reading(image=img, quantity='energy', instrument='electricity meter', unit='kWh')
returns 38 kWh
